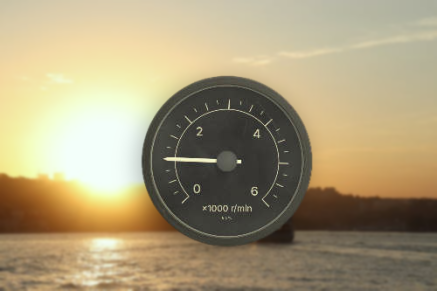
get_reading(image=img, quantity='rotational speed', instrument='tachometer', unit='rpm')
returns 1000 rpm
